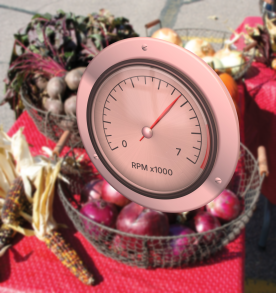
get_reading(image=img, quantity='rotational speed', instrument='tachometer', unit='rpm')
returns 4750 rpm
